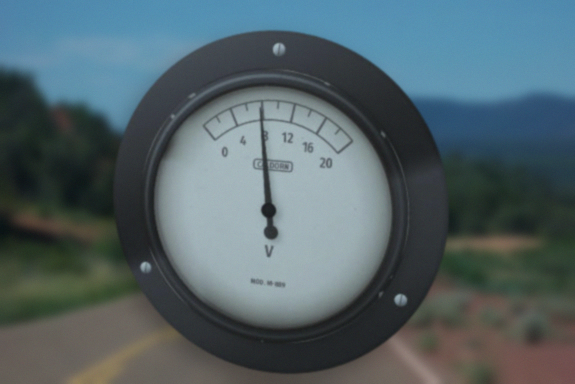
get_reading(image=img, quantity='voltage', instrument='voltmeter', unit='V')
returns 8 V
